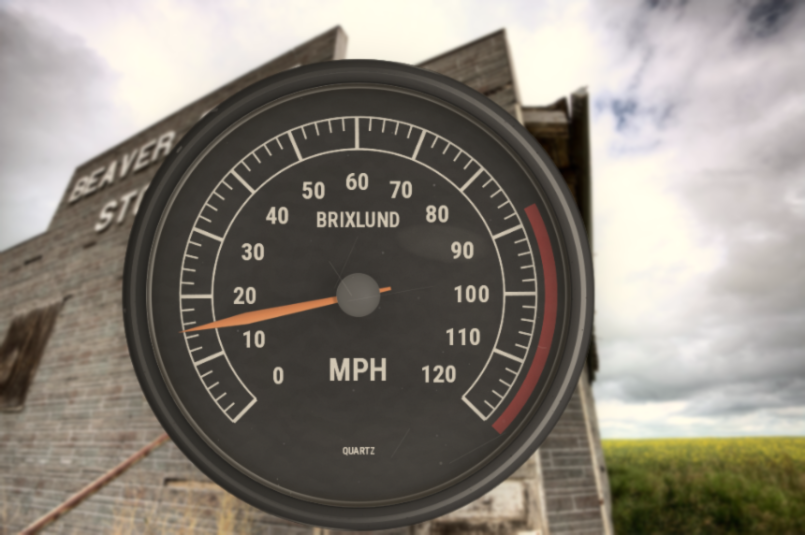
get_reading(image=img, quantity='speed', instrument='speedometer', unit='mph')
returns 15 mph
